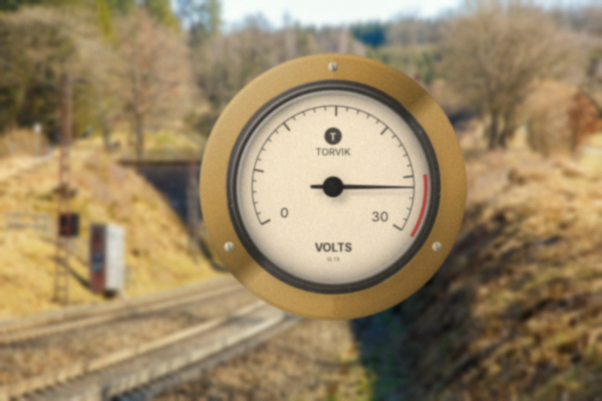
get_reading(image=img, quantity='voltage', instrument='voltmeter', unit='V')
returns 26 V
